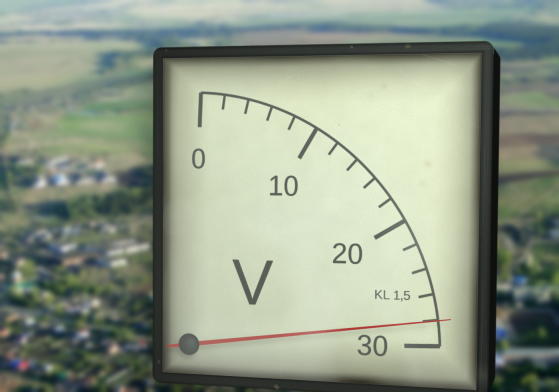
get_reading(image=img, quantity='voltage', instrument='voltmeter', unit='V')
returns 28 V
